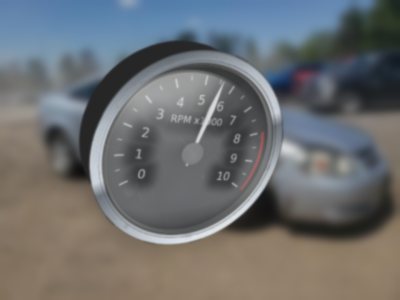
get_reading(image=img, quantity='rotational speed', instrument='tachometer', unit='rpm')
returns 5500 rpm
